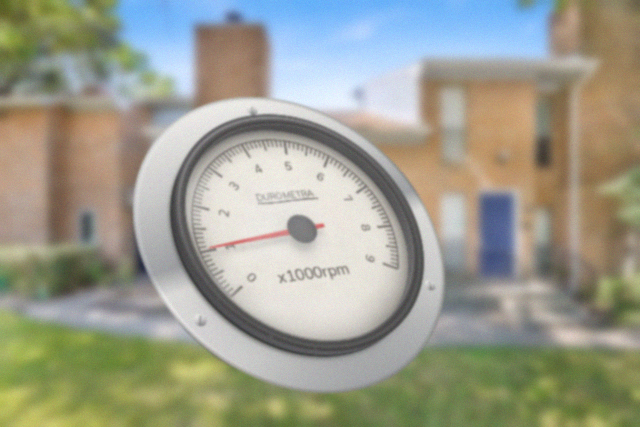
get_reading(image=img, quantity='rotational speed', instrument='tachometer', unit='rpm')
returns 1000 rpm
